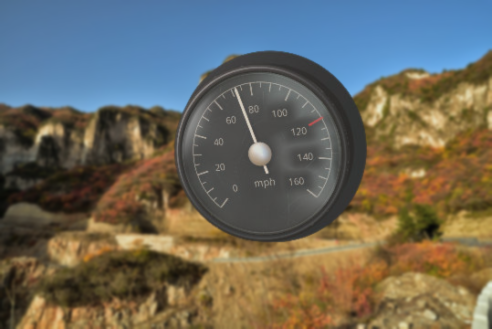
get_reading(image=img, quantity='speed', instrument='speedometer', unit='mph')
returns 72.5 mph
